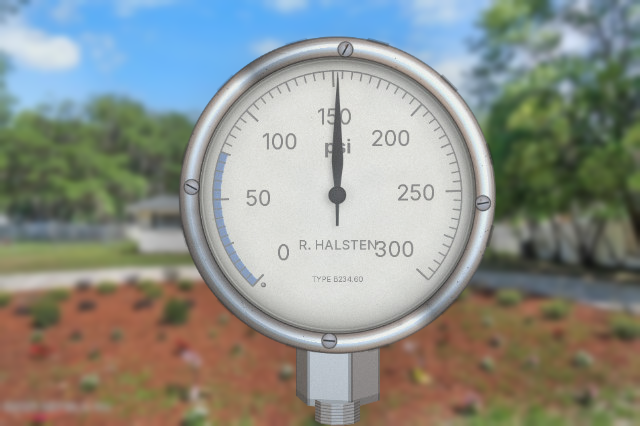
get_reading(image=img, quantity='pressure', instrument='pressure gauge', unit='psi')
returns 152.5 psi
